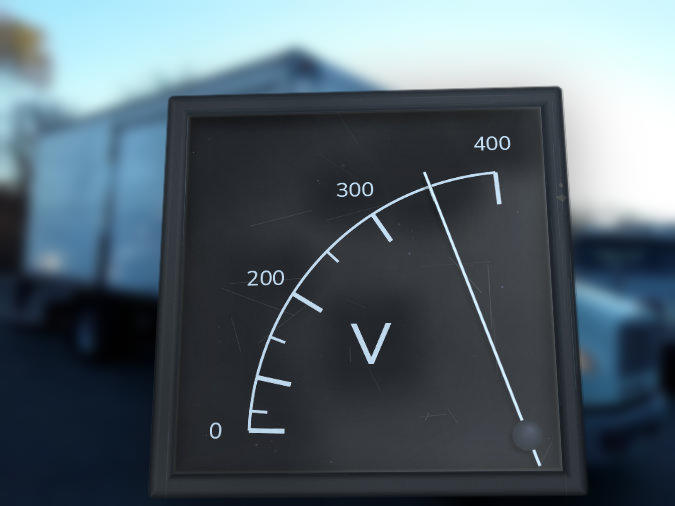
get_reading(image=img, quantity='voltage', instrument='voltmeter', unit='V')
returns 350 V
